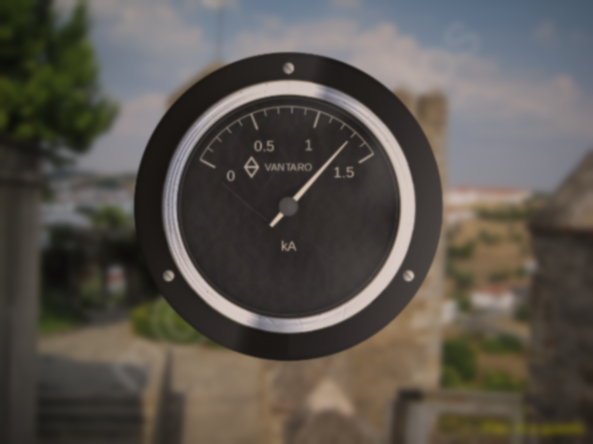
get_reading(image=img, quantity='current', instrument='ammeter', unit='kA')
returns 1.3 kA
